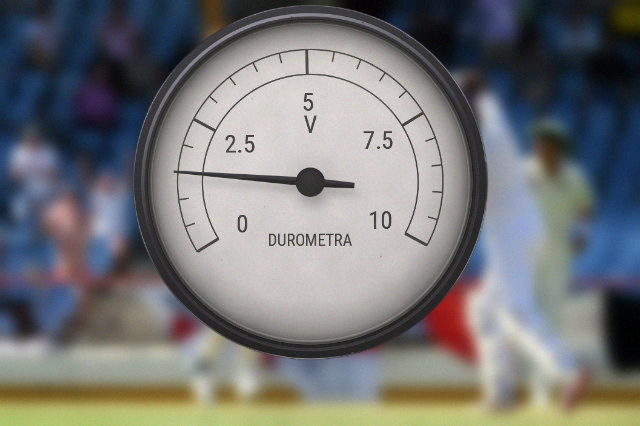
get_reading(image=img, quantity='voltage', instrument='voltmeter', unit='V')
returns 1.5 V
